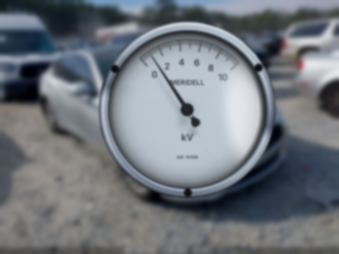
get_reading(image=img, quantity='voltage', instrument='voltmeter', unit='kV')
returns 1 kV
